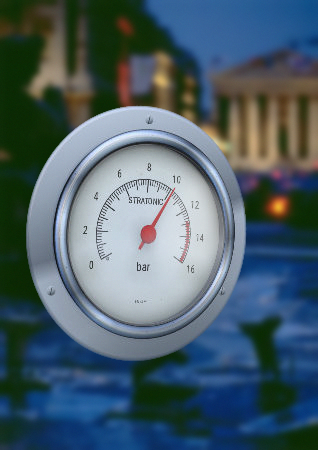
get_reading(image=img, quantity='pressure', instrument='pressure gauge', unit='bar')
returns 10 bar
